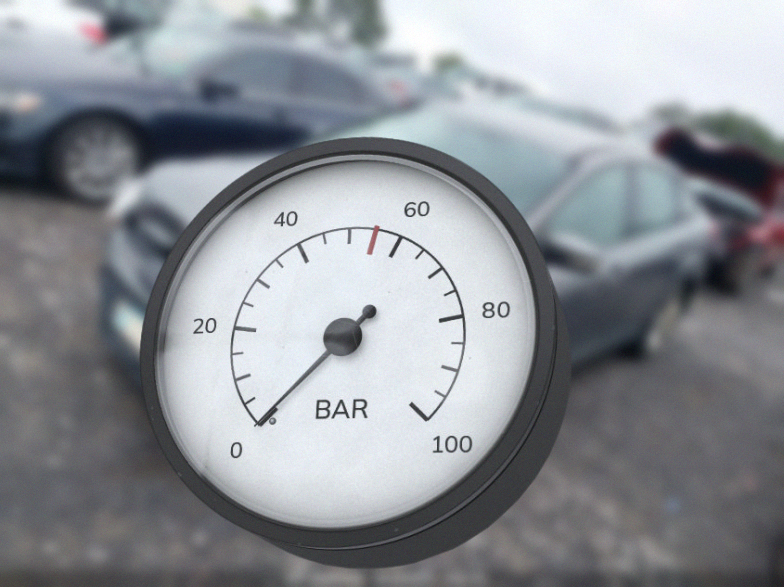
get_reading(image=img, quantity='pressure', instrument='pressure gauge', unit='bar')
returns 0 bar
